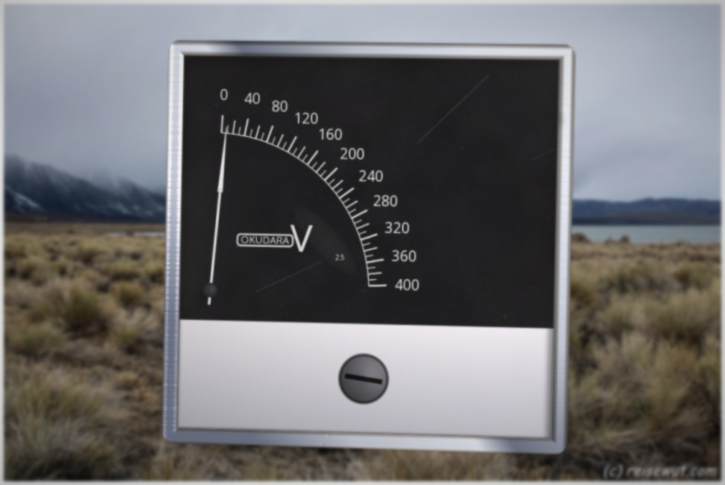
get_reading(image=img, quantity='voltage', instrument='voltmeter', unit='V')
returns 10 V
